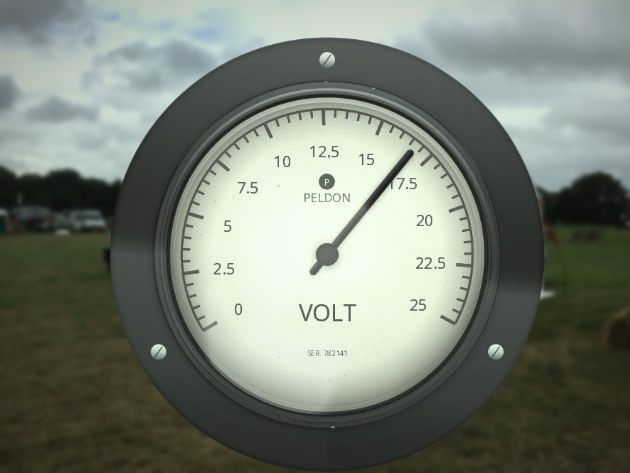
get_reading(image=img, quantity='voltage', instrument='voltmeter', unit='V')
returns 16.75 V
